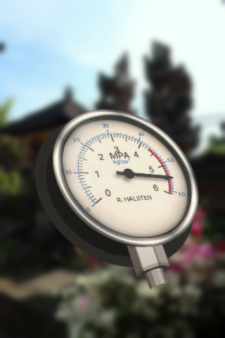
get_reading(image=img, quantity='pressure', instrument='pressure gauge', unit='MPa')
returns 5.5 MPa
